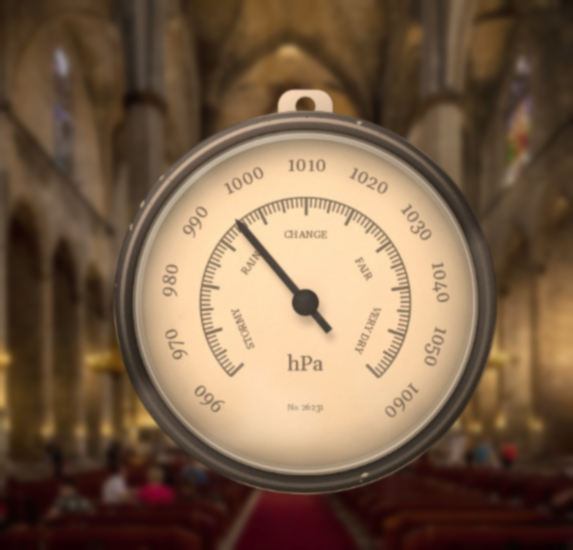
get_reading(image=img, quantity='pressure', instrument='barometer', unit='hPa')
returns 995 hPa
